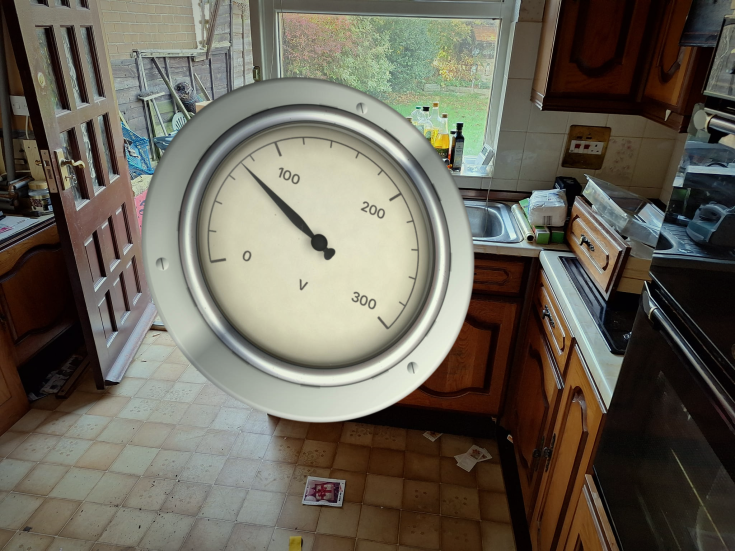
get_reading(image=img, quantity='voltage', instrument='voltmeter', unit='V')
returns 70 V
